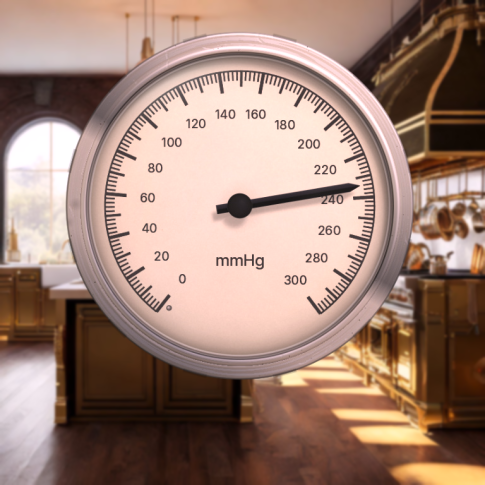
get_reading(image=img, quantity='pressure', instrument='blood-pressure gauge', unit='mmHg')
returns 234 mmHg
